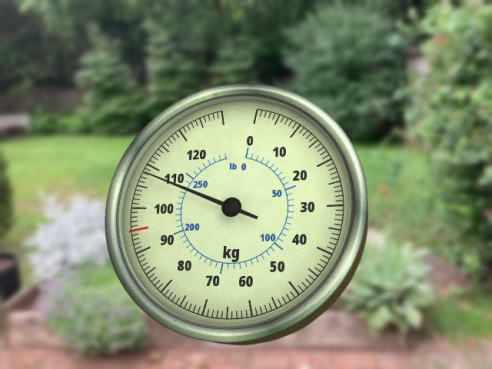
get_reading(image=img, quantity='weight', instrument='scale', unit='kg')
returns 108 kg
